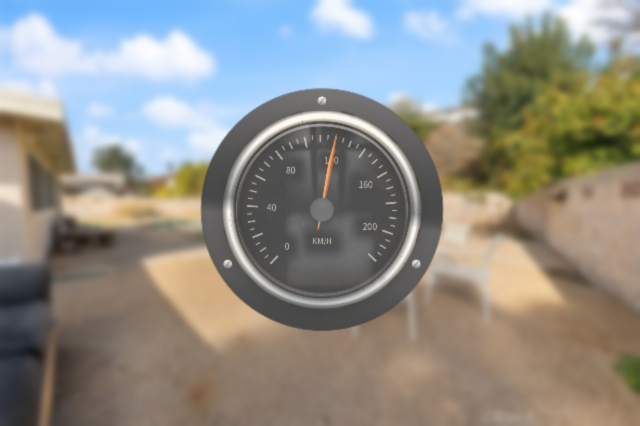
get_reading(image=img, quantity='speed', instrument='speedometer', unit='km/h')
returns 120 km/h
